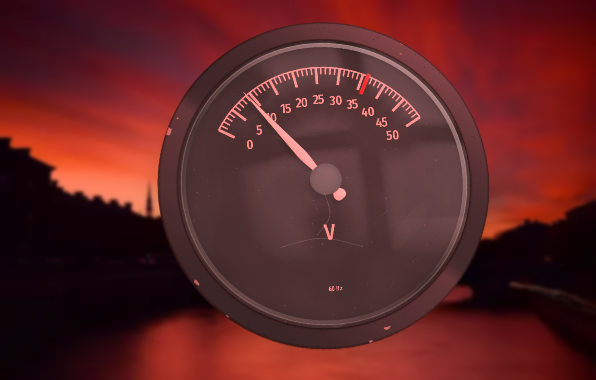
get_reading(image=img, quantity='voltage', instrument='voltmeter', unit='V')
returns 9 V
